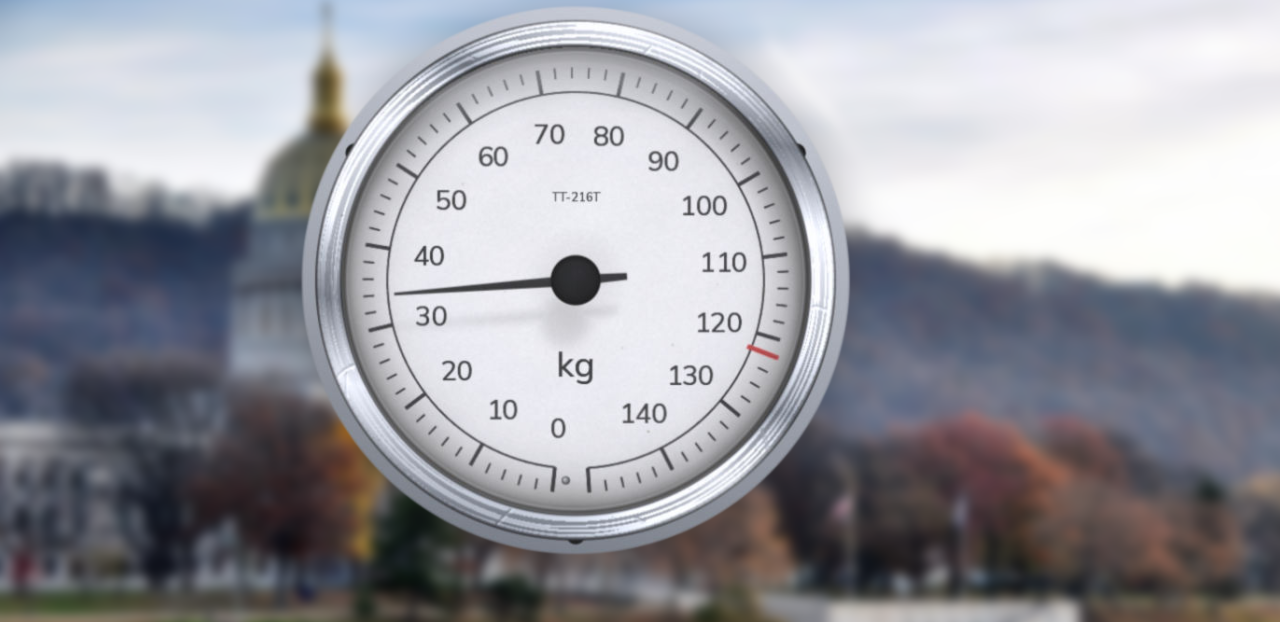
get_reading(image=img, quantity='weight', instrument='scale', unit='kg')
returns 34 kg
